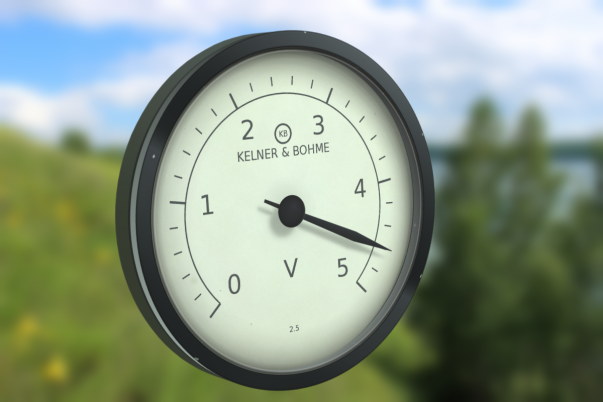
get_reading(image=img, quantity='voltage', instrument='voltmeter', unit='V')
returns 4.6 V
